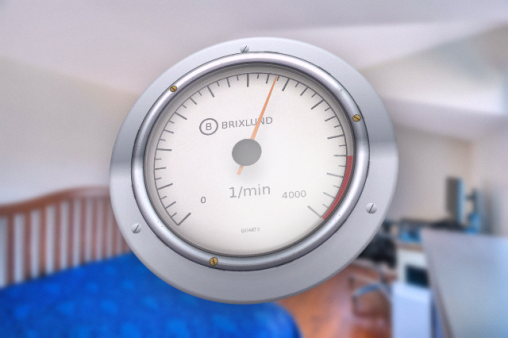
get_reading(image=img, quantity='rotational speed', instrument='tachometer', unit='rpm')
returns 2300 rpm
